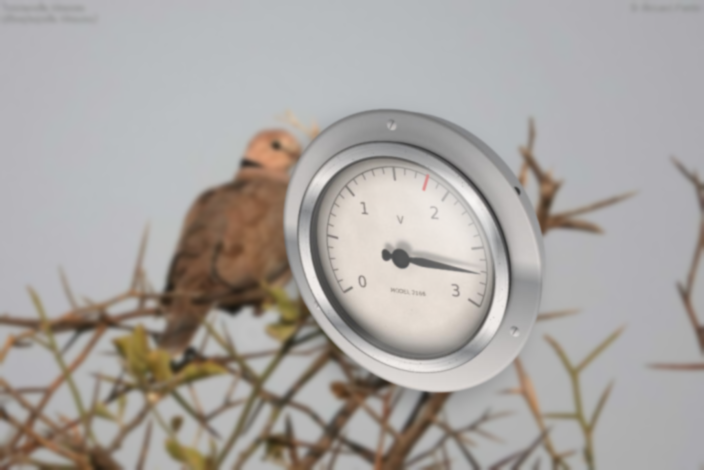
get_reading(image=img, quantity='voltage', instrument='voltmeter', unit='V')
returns 2.7 V
